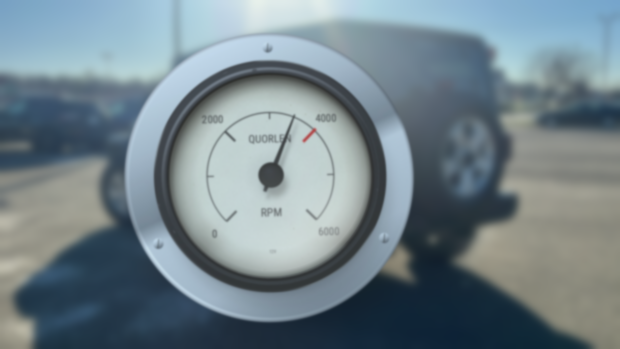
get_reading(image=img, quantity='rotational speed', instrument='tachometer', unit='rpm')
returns 3500 rpm
